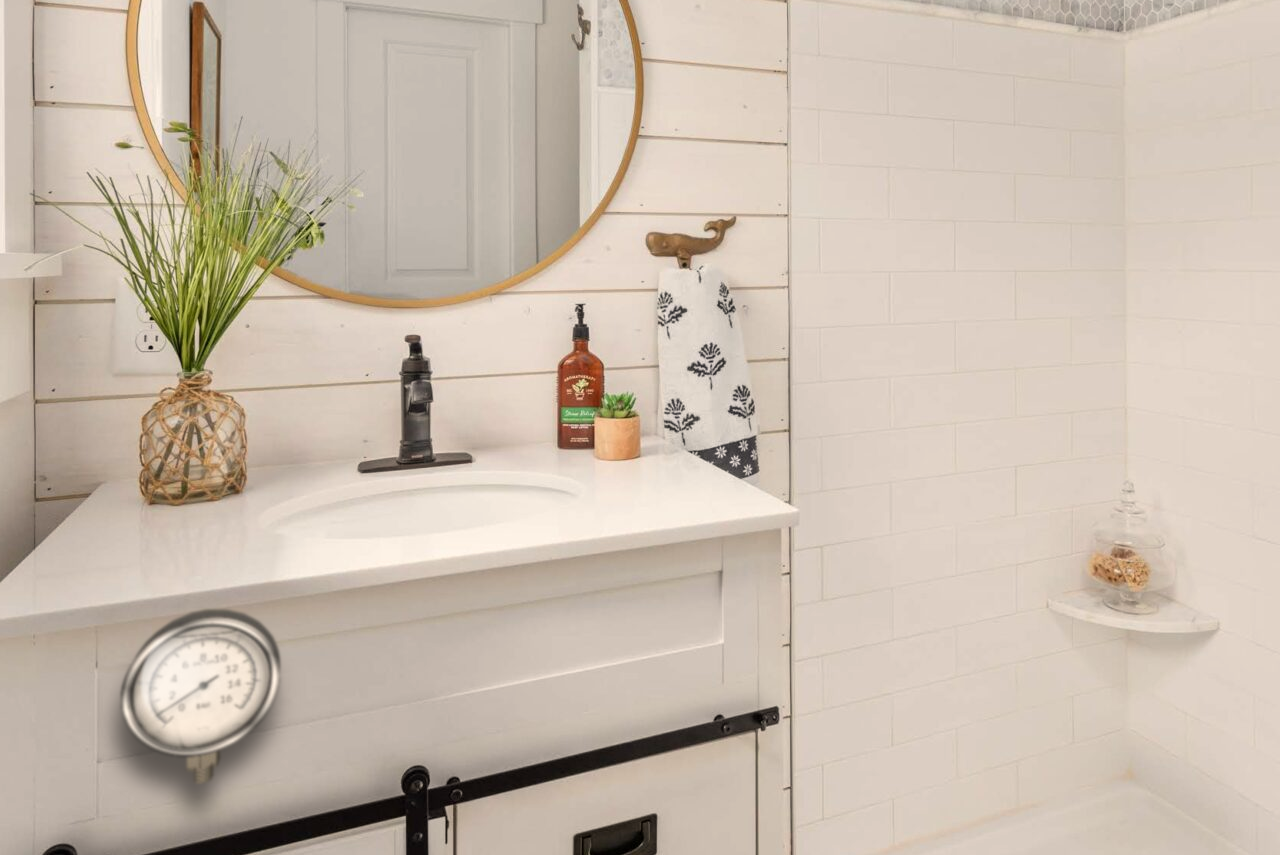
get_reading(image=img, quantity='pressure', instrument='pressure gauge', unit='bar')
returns 1 bar
